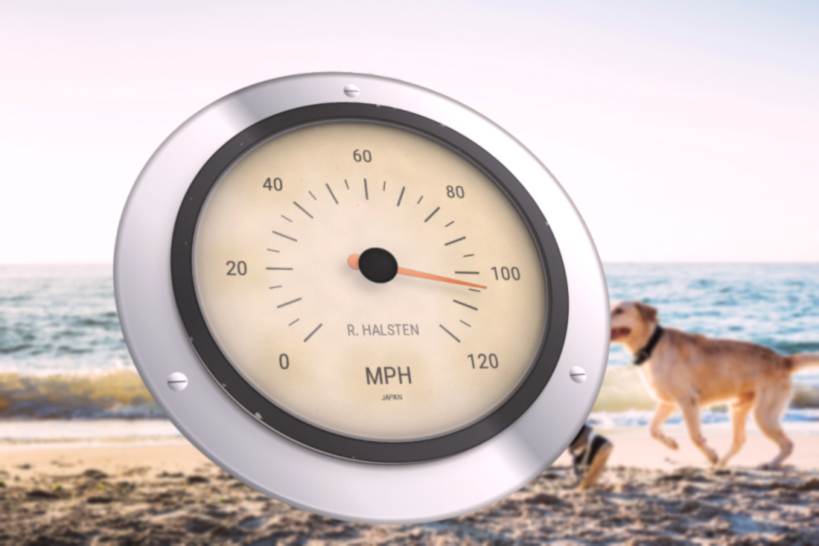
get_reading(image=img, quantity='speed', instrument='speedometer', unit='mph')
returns 105 mph
